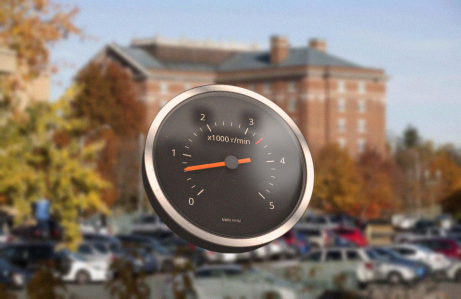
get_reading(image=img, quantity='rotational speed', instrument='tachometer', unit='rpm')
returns 600 rpm
